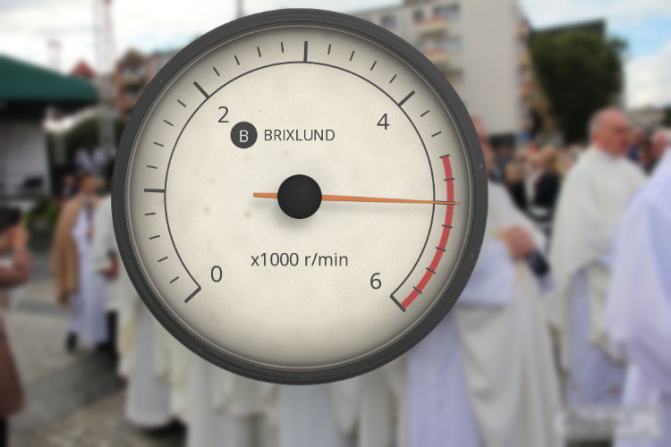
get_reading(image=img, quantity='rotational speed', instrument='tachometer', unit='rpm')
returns 5000 rpm
